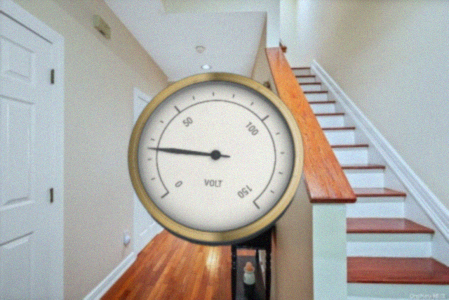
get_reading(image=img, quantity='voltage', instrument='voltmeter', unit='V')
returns 25 V
